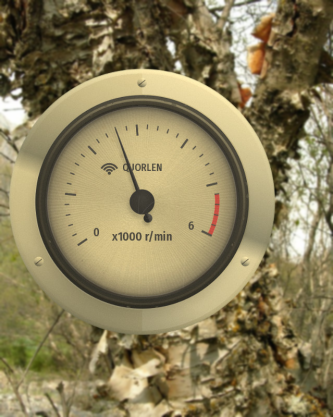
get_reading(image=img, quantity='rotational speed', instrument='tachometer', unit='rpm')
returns 2600 rpm
